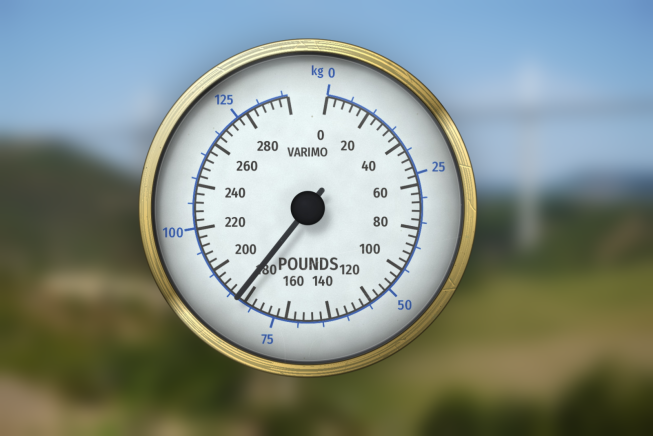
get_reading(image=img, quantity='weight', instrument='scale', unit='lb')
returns 184 lb
